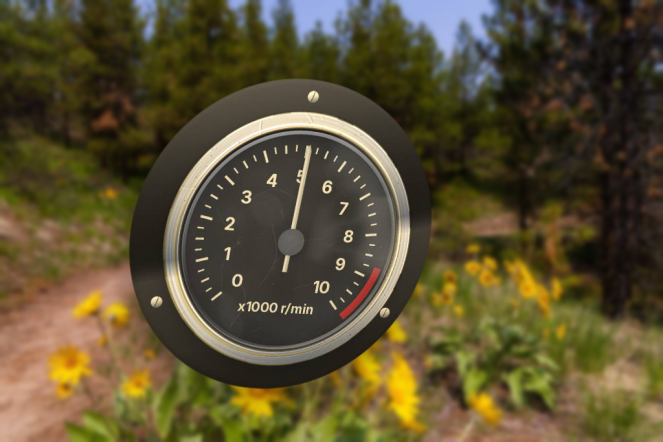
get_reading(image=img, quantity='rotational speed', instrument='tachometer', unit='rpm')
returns 5000 rpm
